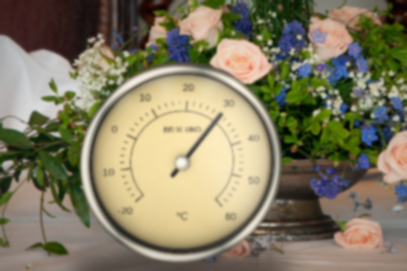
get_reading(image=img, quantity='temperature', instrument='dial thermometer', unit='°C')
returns 30 °C
